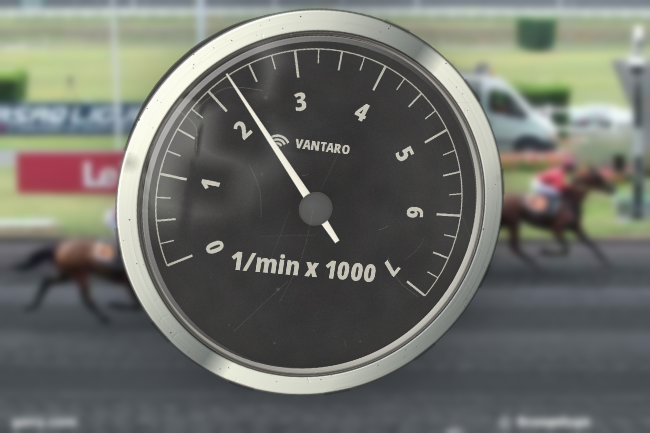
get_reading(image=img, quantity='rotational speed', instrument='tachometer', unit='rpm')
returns 2250 rpm
